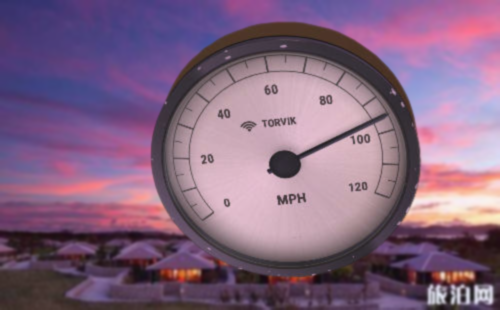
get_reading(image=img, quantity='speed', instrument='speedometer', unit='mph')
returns 95 mph
